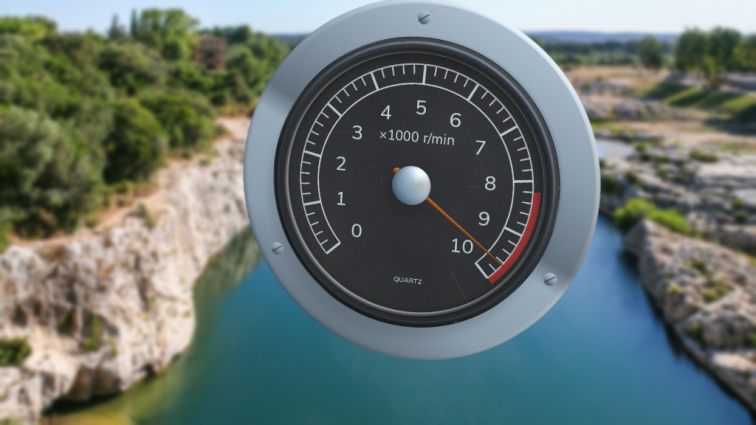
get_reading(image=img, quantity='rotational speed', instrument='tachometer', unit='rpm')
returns 9600 rpm
